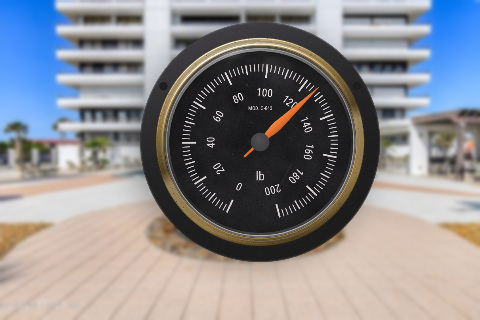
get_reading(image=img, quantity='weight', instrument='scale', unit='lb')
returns 126 lb
